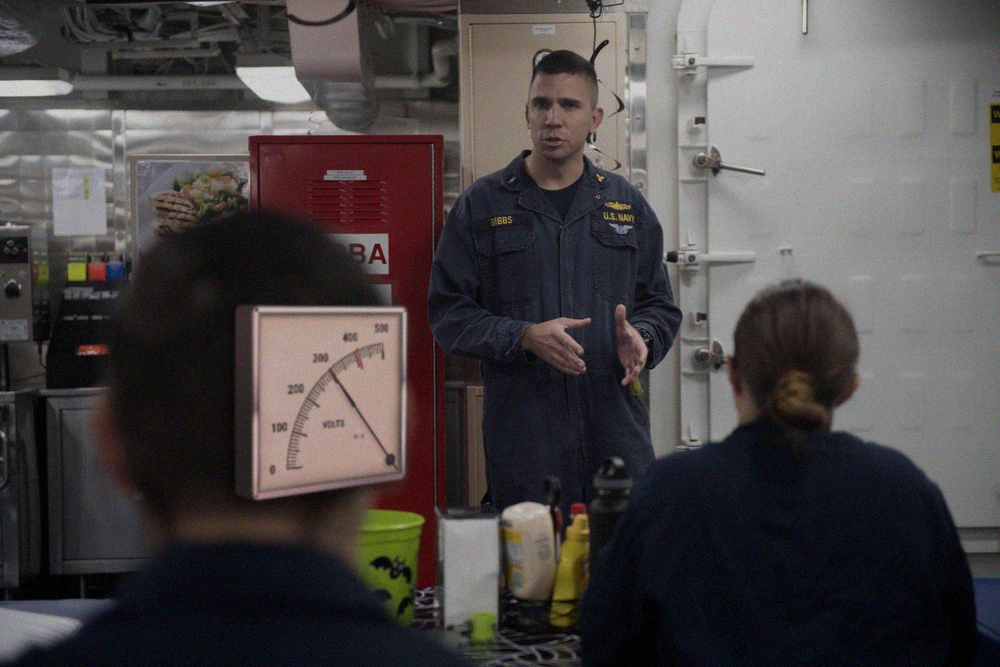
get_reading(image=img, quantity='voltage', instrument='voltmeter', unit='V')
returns 300 V
